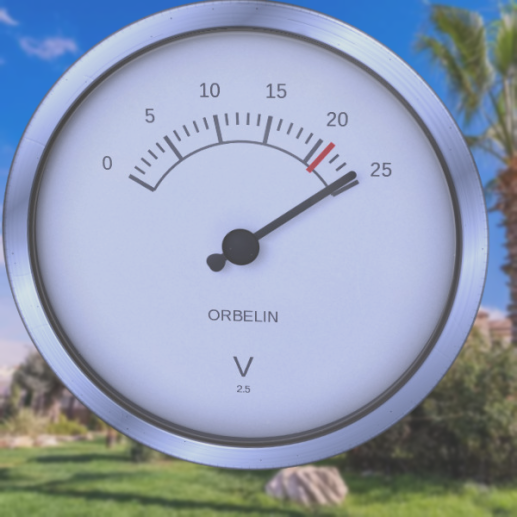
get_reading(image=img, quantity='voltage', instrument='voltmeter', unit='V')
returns 24 V
